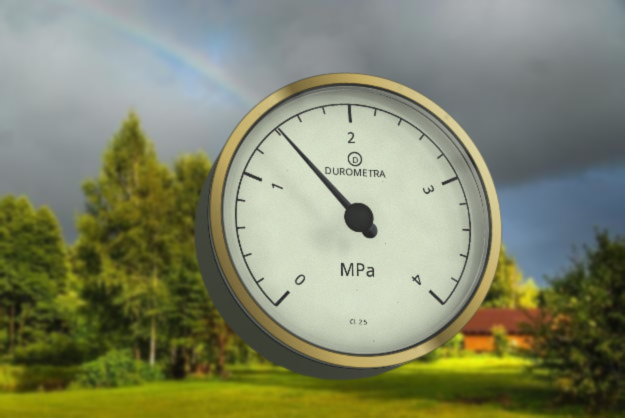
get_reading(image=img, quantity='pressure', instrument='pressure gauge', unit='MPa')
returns 1.4 MPa
